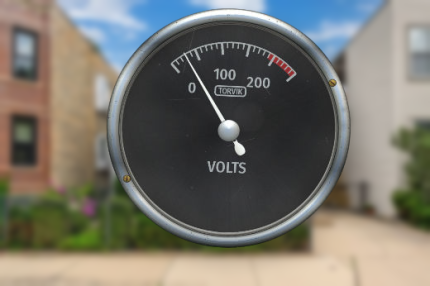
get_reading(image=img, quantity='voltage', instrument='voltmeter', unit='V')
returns 30 V
